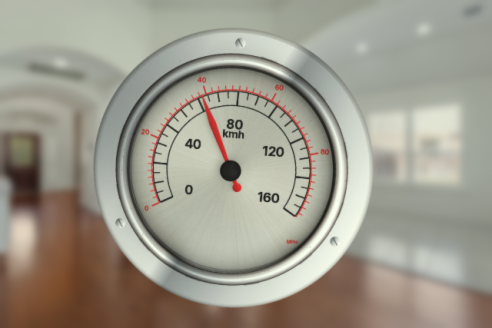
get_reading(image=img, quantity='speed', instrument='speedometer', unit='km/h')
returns 62.5 km/h
